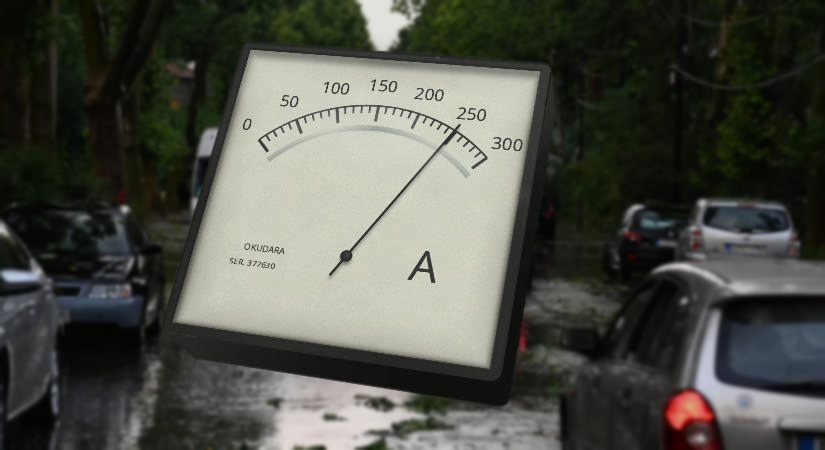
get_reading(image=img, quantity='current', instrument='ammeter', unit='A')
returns 250 A
